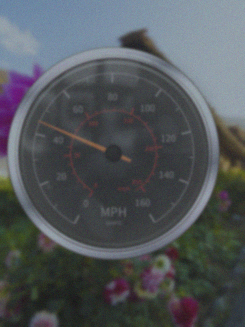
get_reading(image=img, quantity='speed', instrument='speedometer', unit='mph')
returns 45 mph
